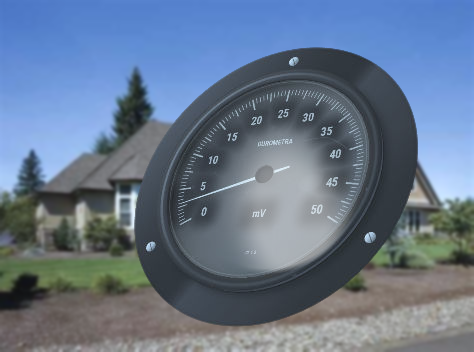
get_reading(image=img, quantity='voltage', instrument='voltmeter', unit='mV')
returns 2.5 mV
